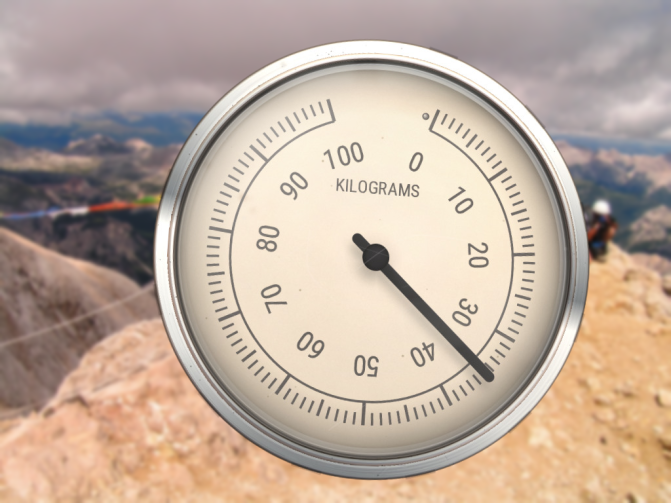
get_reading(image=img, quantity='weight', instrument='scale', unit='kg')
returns 35 kg
